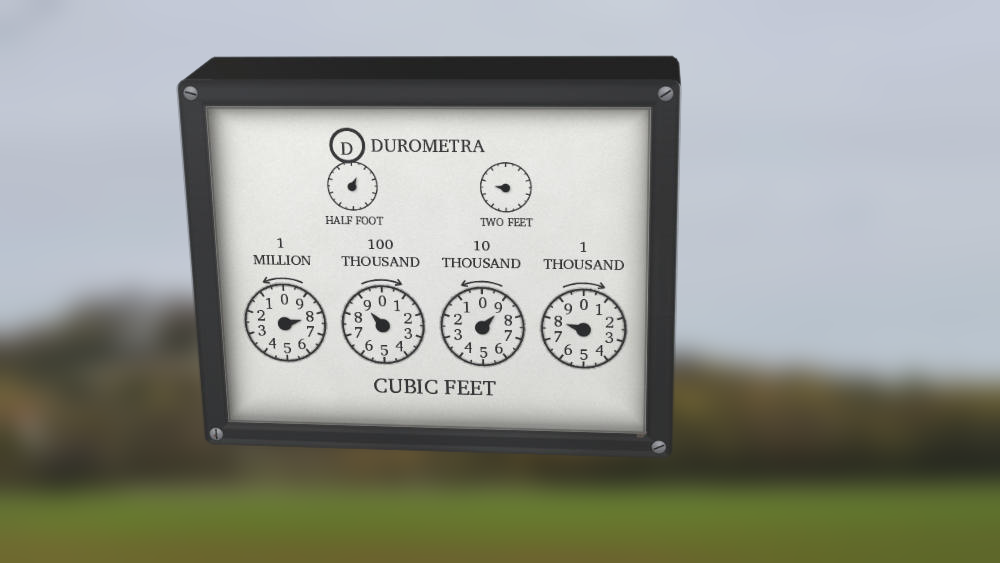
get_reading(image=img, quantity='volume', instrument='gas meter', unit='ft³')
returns 788800 ft³
